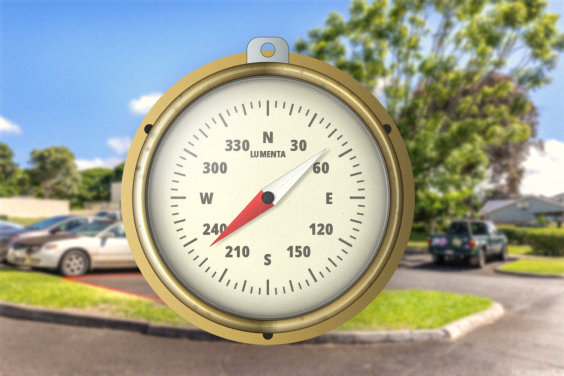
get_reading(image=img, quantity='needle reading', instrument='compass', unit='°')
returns 230 °
